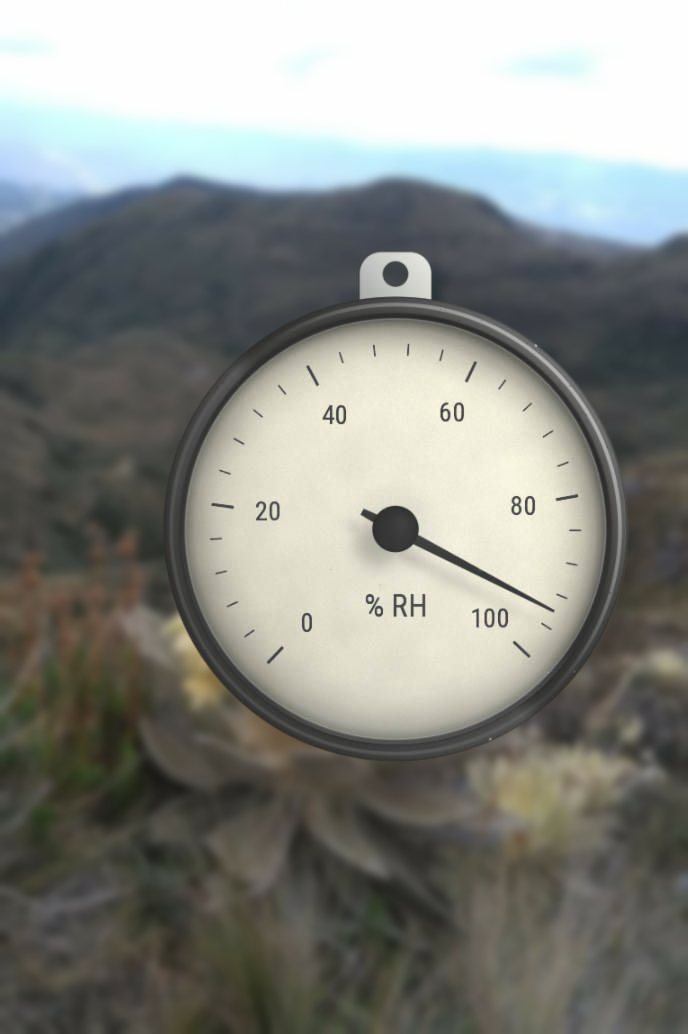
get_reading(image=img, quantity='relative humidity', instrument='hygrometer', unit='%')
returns 94 %
